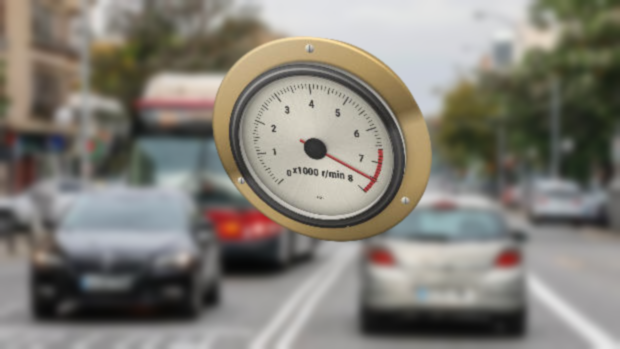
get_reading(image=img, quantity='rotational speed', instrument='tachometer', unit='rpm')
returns 7500 rpm
